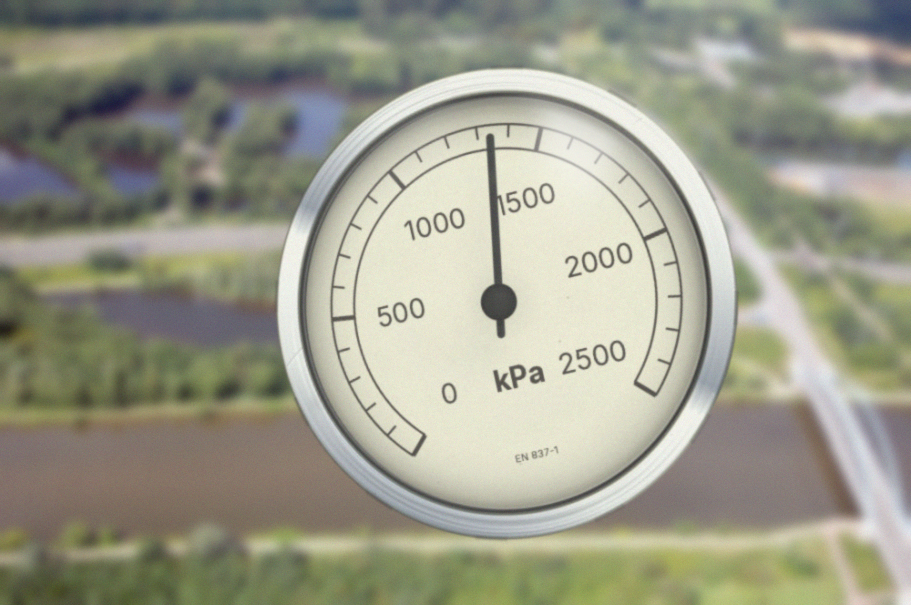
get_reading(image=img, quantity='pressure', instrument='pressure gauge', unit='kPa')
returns 1350 kPa
